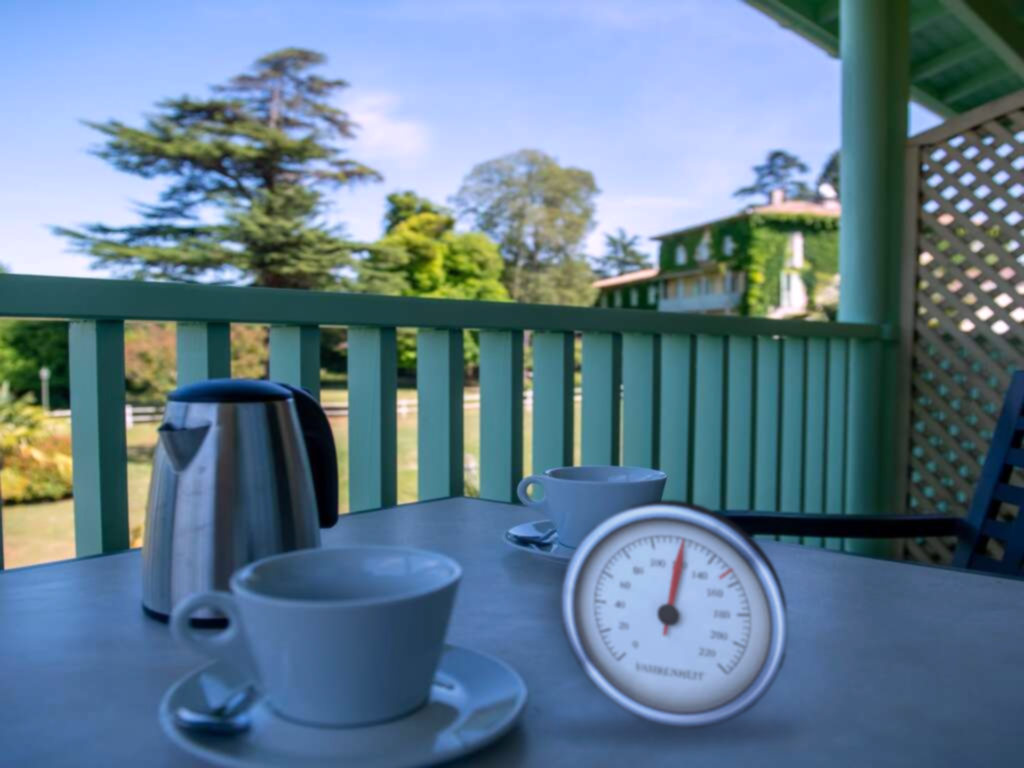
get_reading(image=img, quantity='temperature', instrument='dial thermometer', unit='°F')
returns 120 °F
